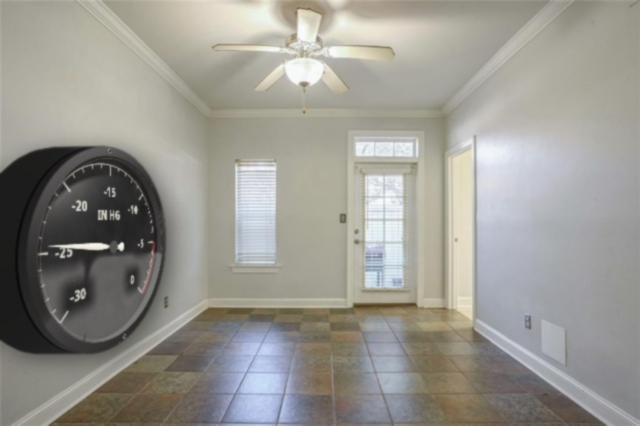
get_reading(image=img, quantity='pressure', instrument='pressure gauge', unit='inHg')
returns -24.5 inHg
